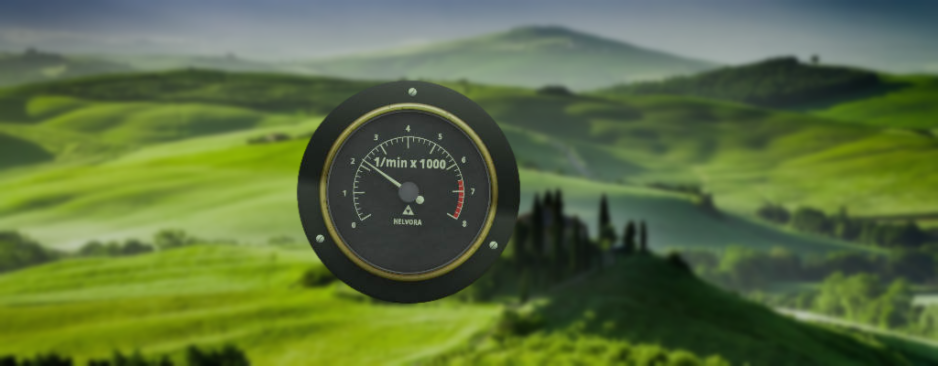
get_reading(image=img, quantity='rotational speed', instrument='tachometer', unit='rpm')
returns 2200 rpm
